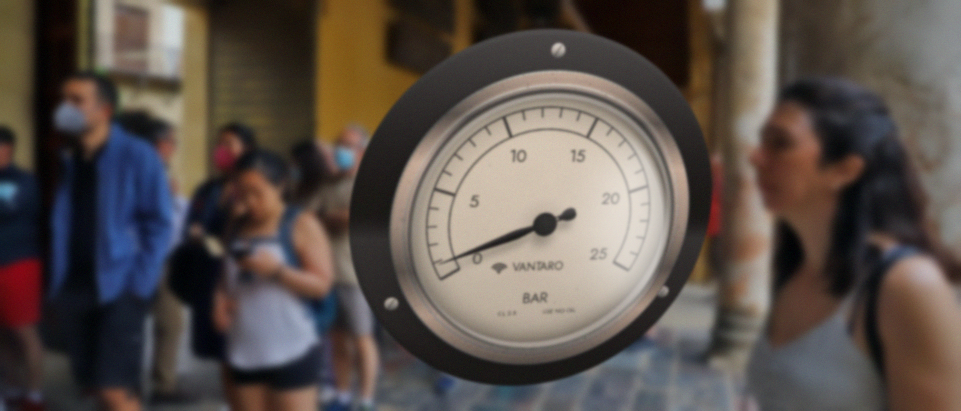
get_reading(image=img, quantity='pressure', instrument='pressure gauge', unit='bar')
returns 1 bar
